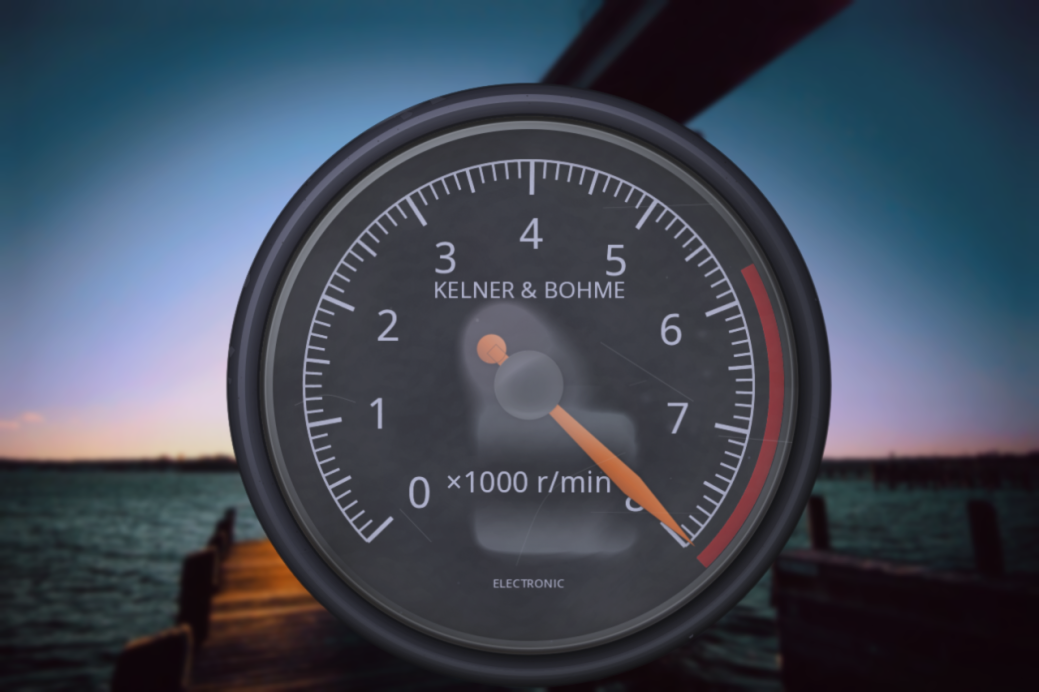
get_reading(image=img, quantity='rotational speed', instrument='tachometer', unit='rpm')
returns 7950 rpm
